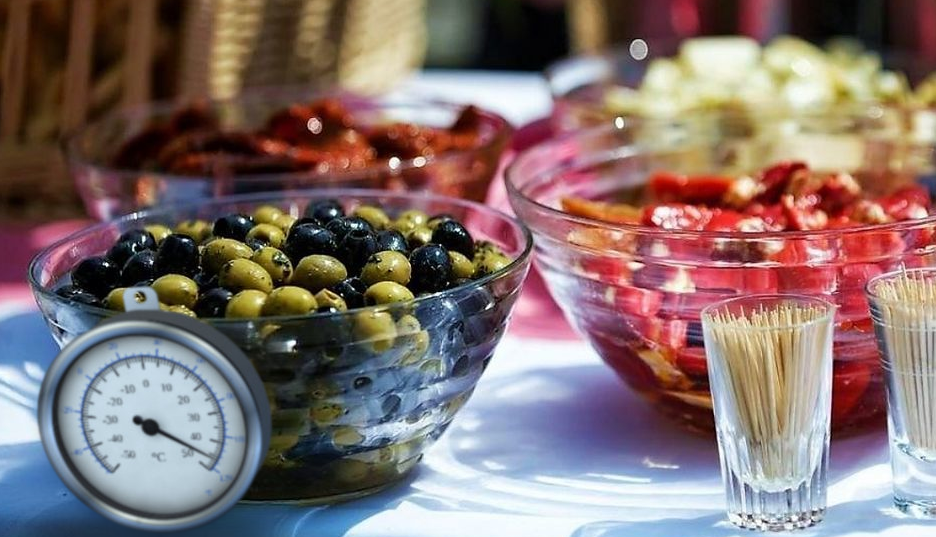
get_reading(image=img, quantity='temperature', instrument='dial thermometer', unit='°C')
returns 45 °C
